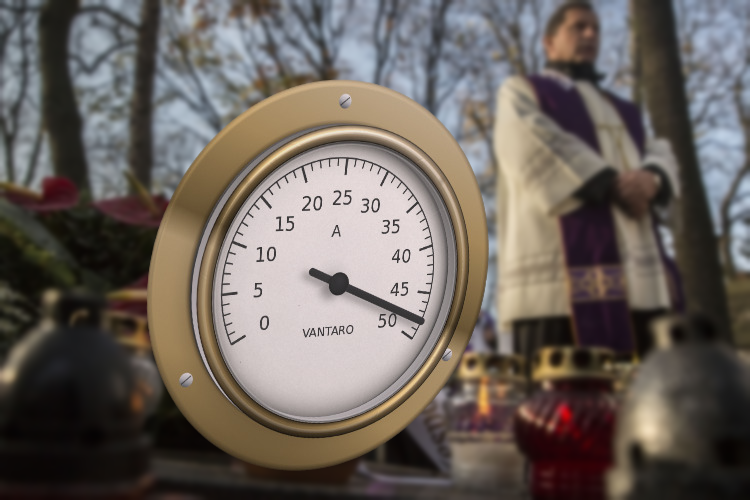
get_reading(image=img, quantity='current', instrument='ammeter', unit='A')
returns 48 A
